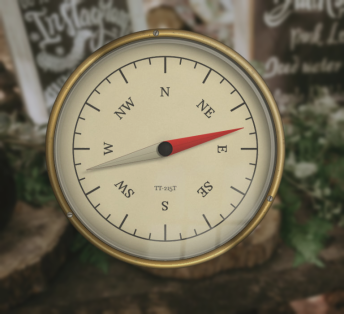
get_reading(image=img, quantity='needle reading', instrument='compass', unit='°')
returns 75 °
